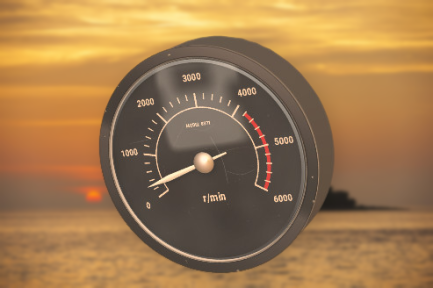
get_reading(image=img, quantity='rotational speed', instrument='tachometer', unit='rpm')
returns 300 rpm
